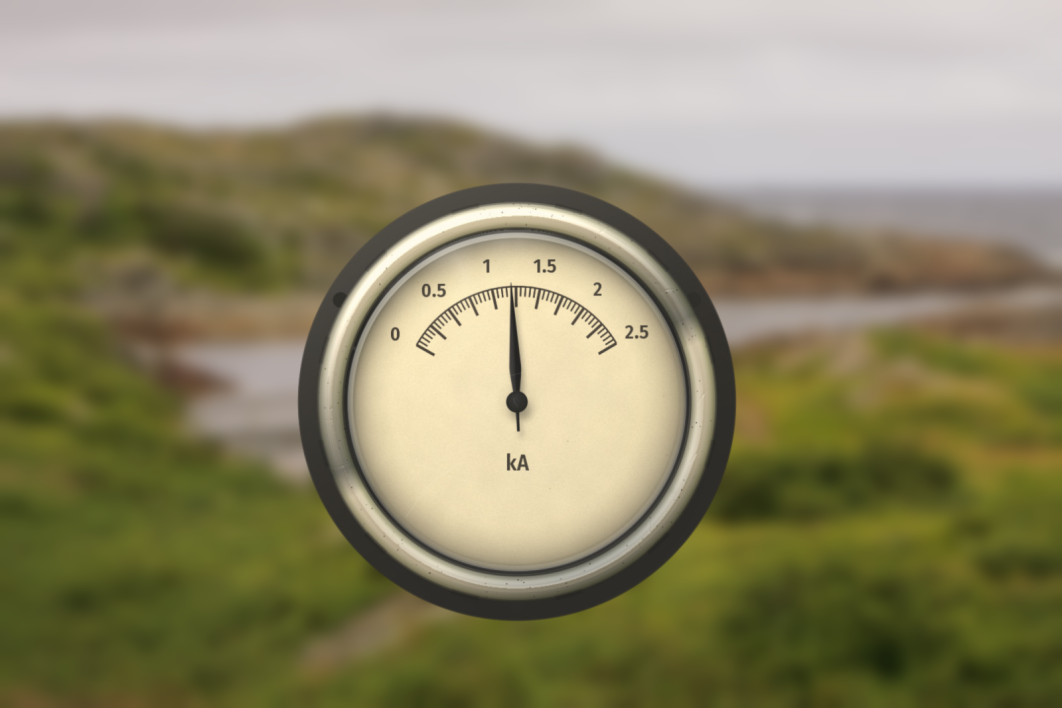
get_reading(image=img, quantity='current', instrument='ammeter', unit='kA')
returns 1.2 kA
